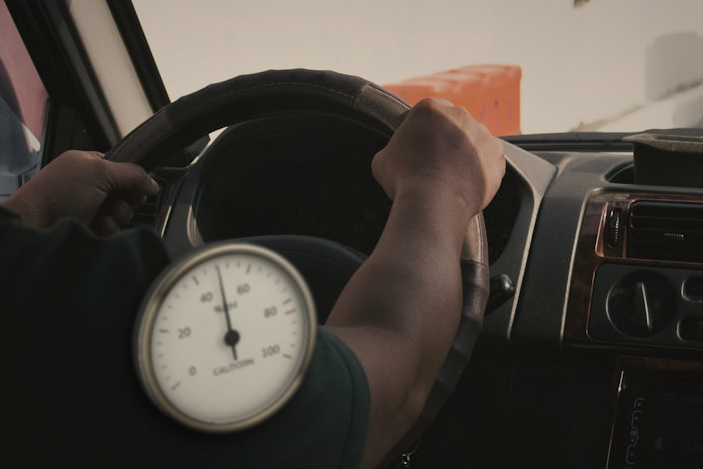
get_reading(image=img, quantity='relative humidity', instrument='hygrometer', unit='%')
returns 48 %
